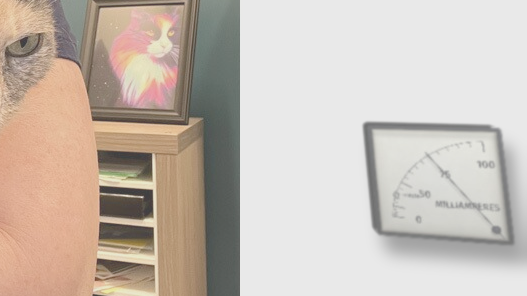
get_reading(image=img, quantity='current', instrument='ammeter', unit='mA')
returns 75 mA
